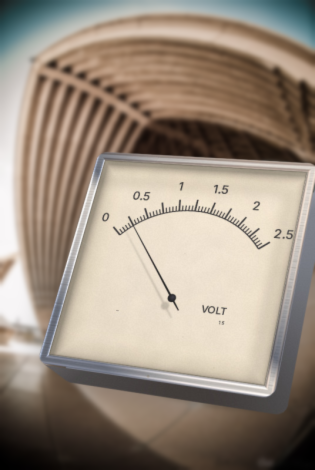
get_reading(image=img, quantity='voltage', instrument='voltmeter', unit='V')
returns 0.25 V
